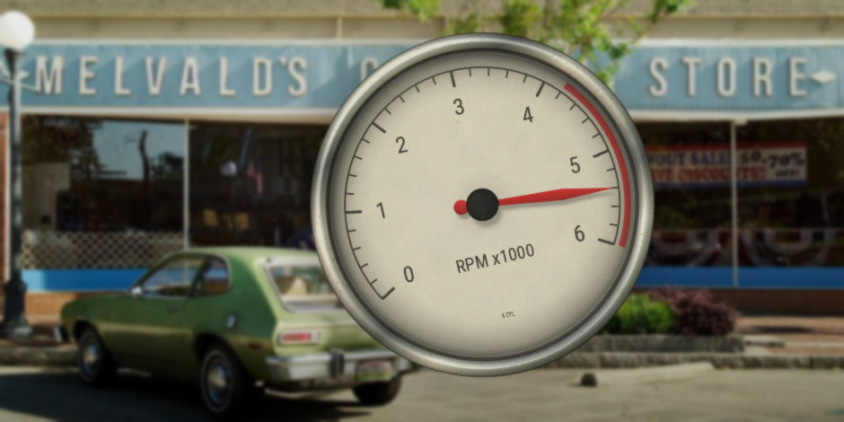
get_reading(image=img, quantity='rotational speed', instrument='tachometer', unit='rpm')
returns 5400 rpm
